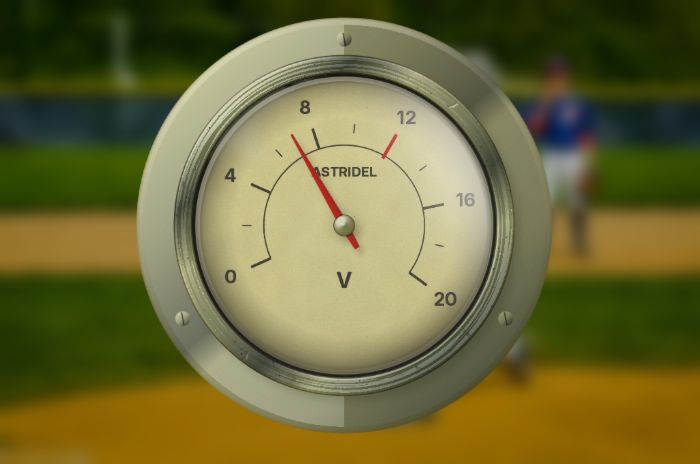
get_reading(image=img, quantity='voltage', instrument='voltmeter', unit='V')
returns 7 V
